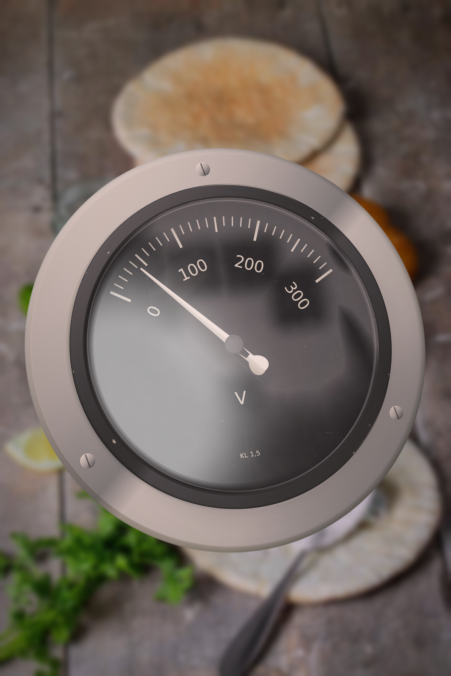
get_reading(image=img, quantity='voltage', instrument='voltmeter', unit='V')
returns 40 V
